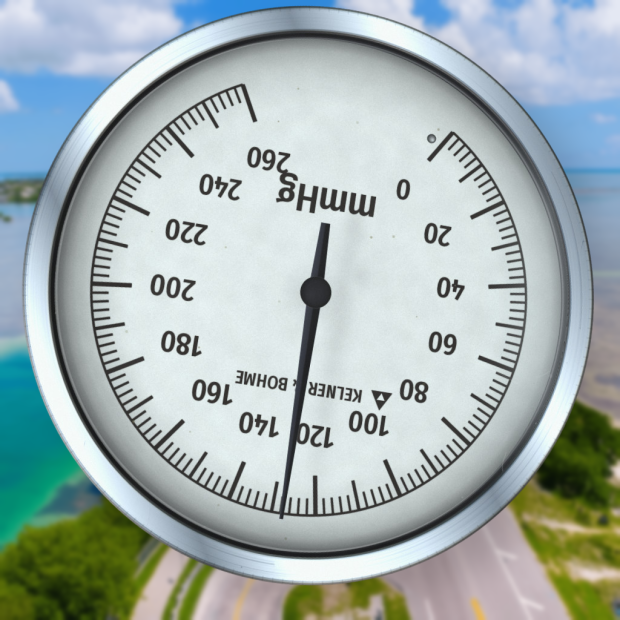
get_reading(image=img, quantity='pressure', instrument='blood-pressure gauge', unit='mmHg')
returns 128 mmHg
